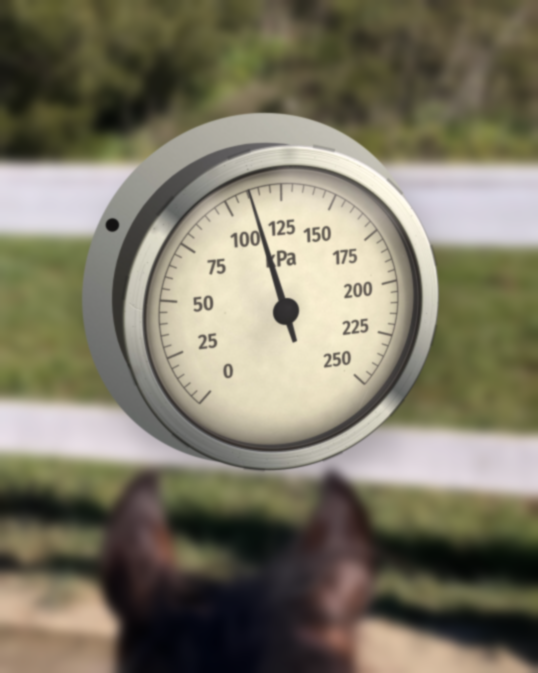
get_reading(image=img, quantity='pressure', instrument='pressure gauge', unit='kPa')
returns 110 kPa
